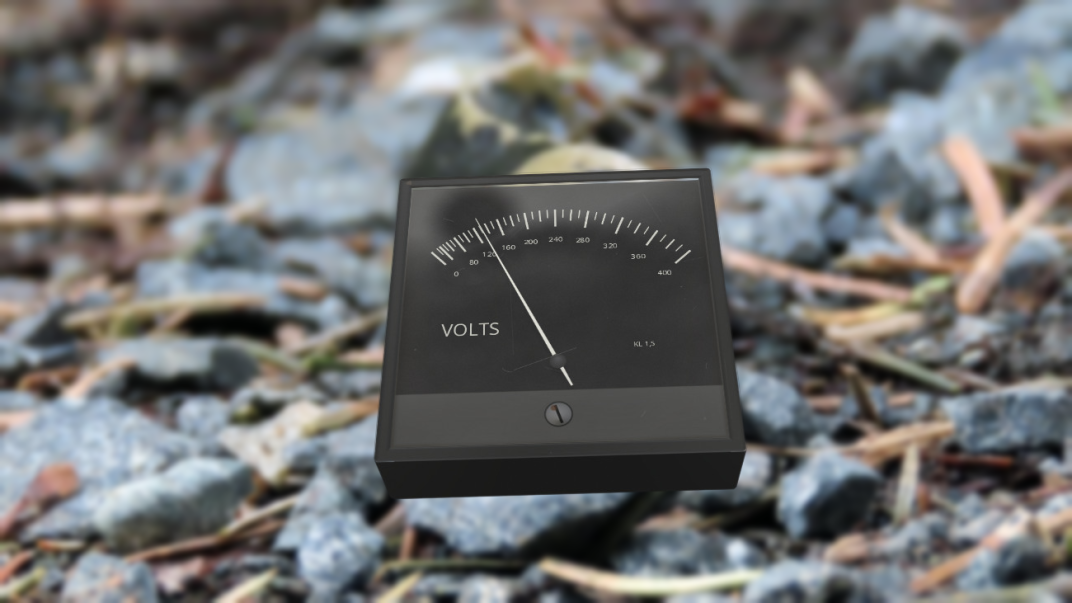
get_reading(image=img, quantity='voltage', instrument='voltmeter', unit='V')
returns 130 V
